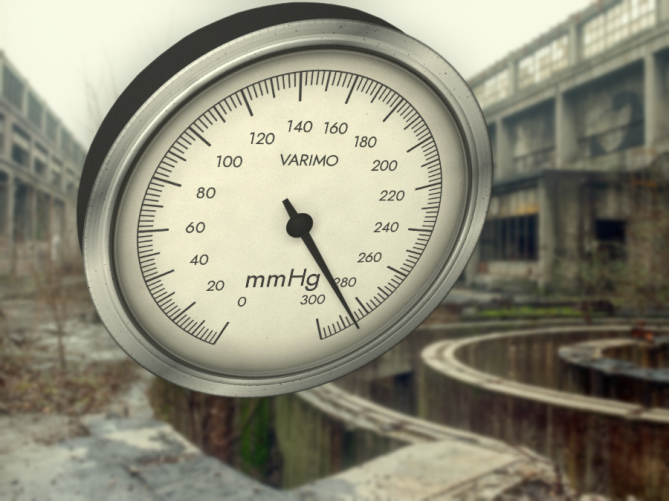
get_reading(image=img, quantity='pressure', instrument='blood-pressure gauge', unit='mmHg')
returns 286 mmHg
